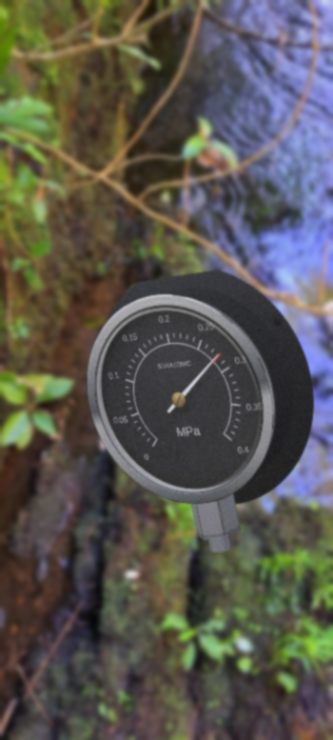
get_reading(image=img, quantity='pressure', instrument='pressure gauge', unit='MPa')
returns 0.28 MPa
